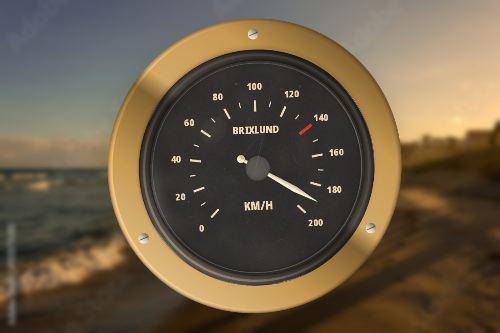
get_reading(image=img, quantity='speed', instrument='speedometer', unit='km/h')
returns 190 km/h
